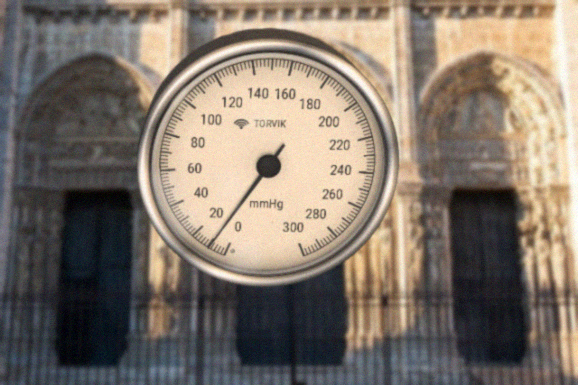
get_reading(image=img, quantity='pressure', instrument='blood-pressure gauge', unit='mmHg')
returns 10 mmHg
